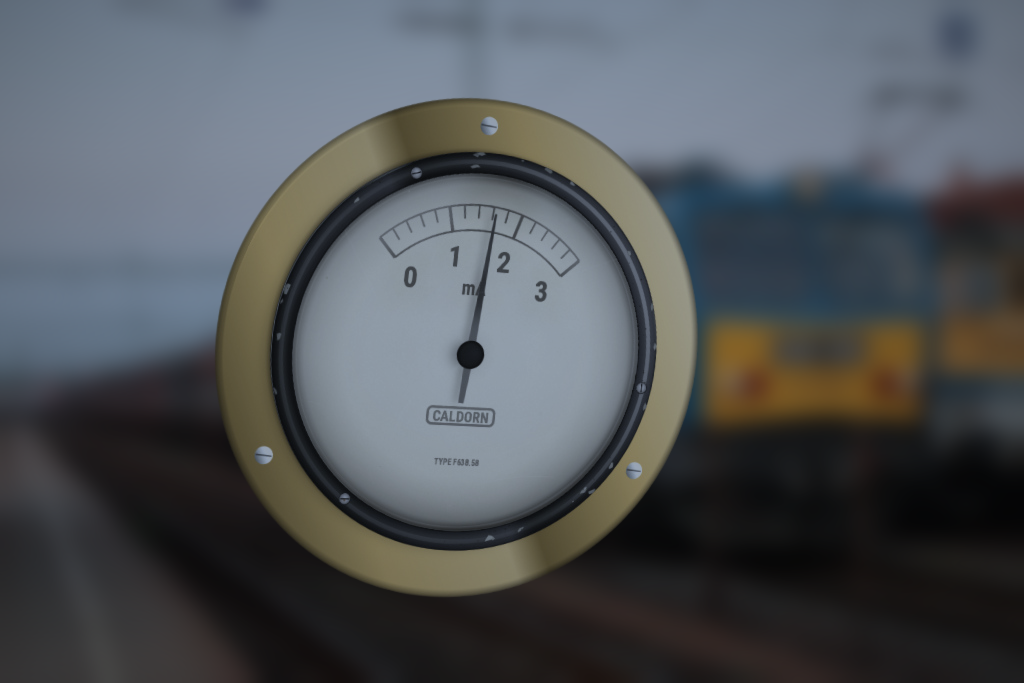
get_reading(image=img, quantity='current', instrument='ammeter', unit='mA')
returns 1.6 mA
